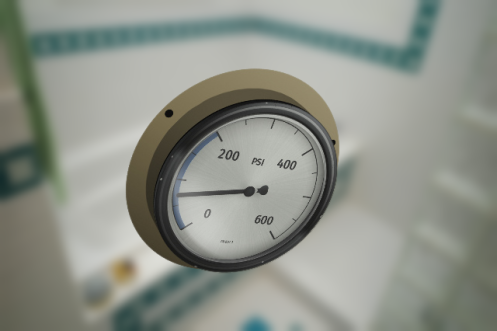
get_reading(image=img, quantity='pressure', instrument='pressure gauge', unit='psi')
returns 75 psi
